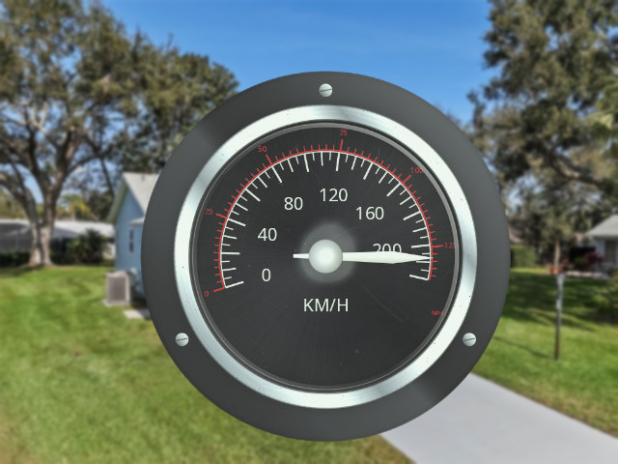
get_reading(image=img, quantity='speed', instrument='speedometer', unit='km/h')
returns 207.5 km/h
